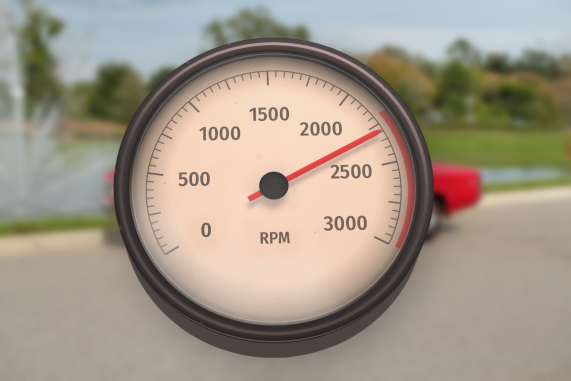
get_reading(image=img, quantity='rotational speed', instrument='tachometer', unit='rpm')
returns 2300 rpm
